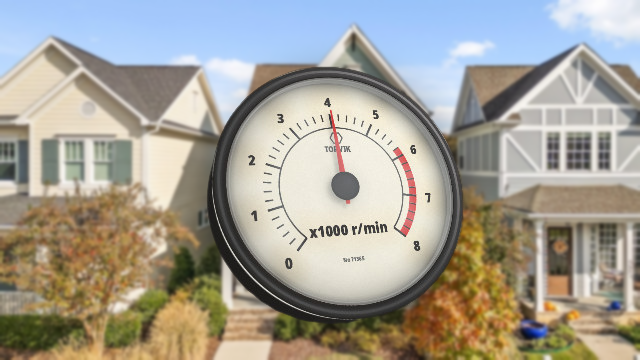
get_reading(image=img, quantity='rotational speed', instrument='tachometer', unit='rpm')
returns 4000 rpm
